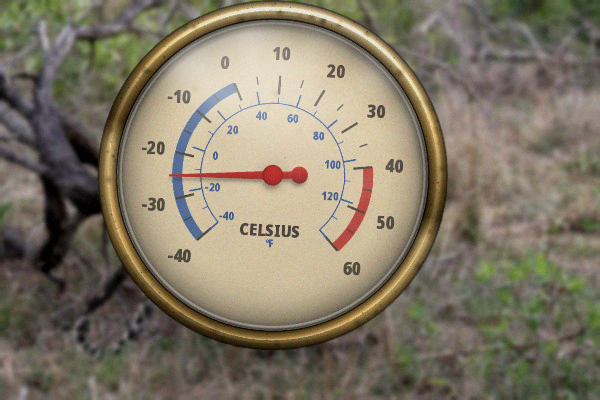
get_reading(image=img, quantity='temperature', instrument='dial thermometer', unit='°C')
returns -25 °C
